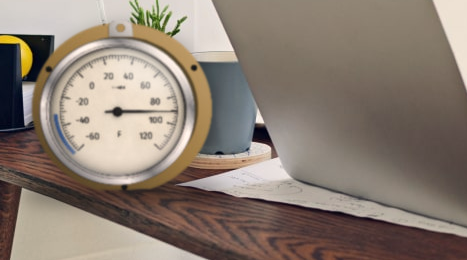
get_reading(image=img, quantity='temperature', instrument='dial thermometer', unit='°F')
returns 90 °F
